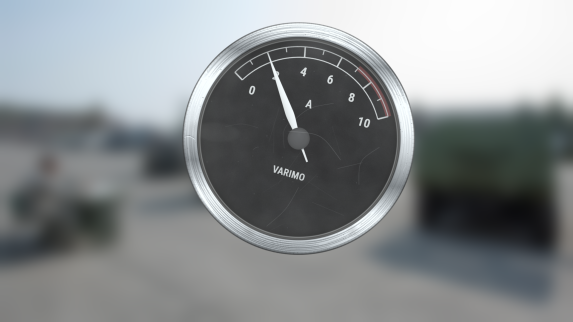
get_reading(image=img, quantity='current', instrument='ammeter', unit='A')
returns 2 A
